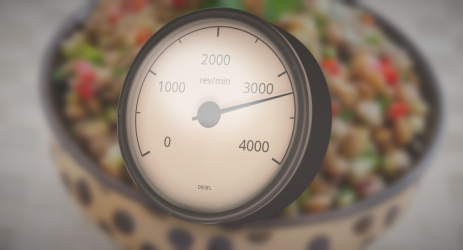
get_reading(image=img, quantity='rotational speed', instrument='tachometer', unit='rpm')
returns 3250 rpm
